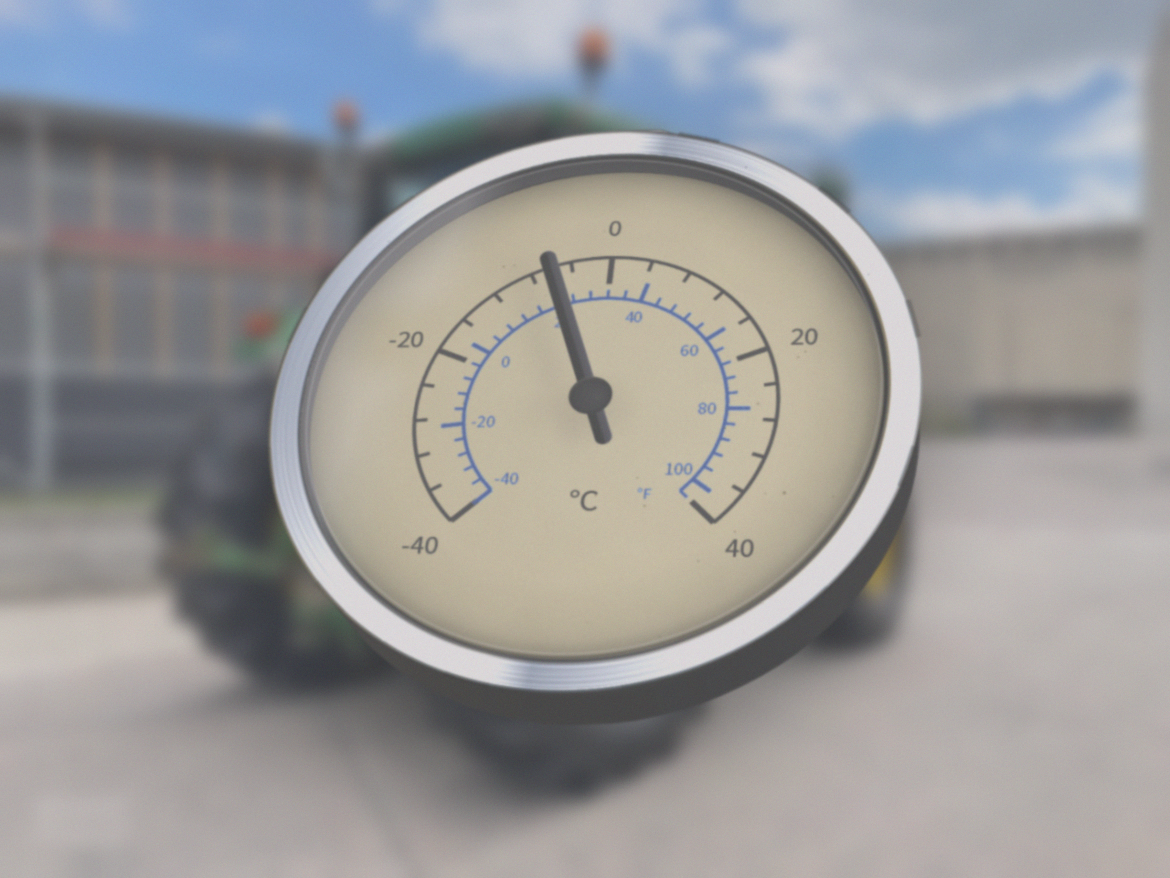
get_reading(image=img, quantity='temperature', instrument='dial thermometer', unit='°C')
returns -6 °C
